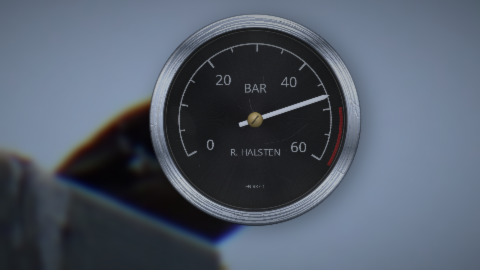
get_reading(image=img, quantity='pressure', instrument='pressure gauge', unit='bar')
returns 47.5 bar
